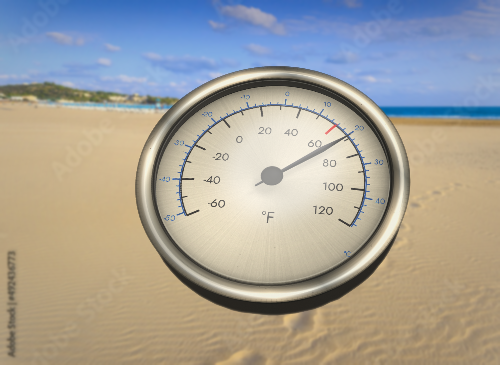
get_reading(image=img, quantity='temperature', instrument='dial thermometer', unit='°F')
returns 70 °F
